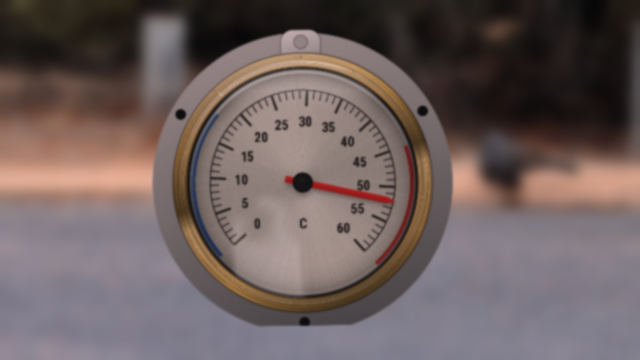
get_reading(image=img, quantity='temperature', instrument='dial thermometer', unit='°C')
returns 52 °C
